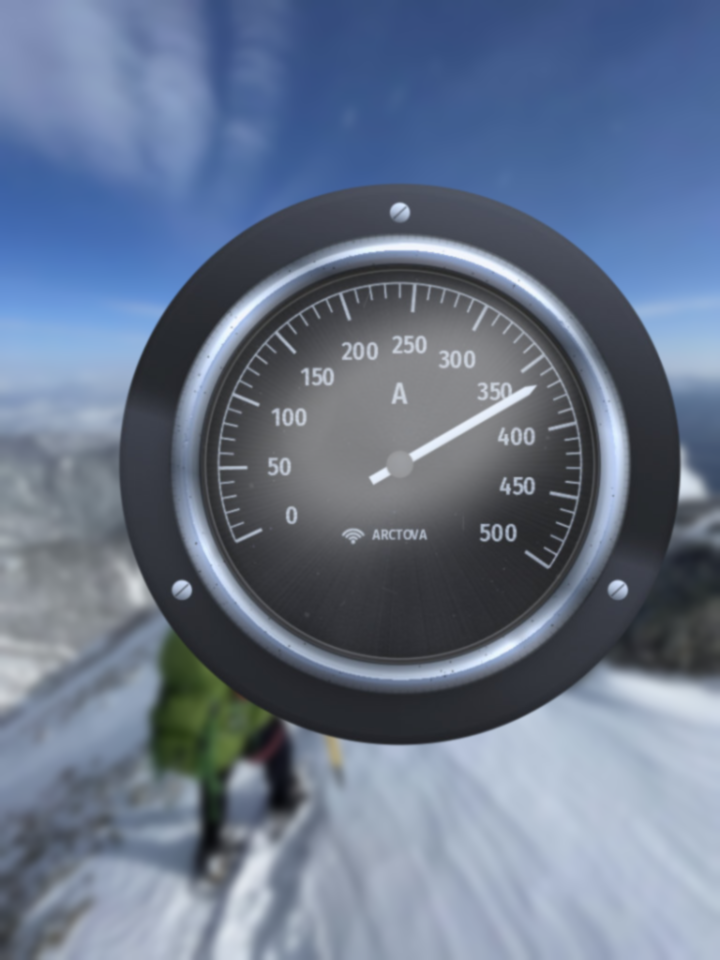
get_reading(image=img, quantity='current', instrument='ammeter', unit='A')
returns 365 A
